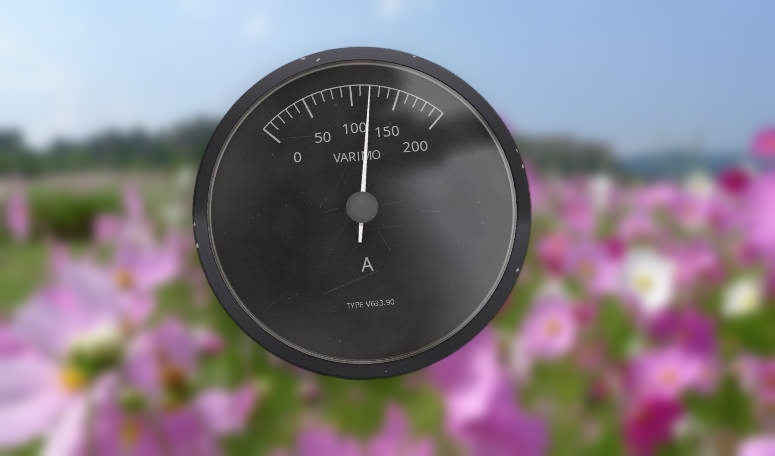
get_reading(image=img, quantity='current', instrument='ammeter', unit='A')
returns 120 A
